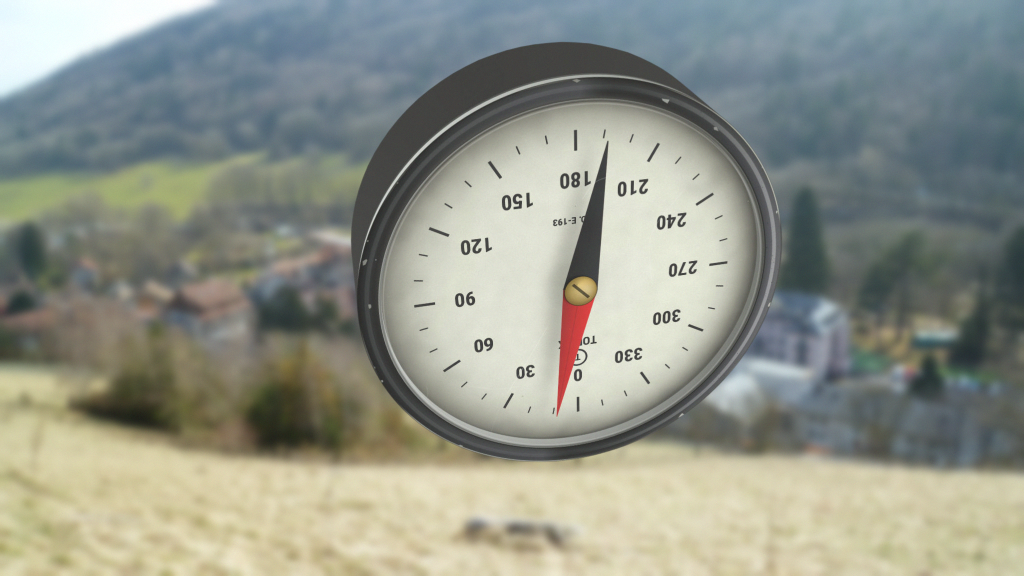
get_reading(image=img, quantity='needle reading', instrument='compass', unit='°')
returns 10 °
